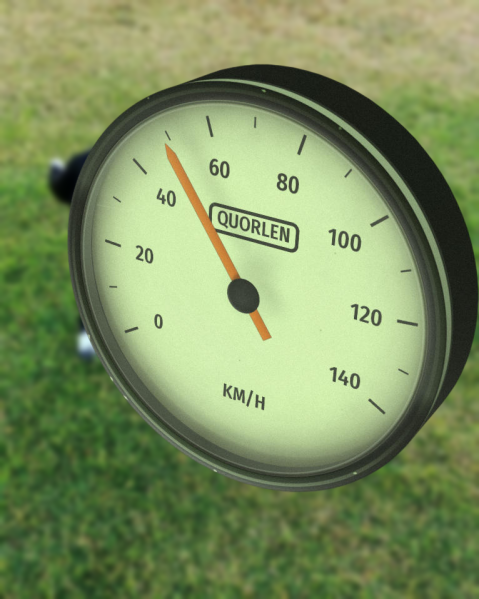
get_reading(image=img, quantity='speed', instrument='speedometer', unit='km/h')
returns 50 km/h
